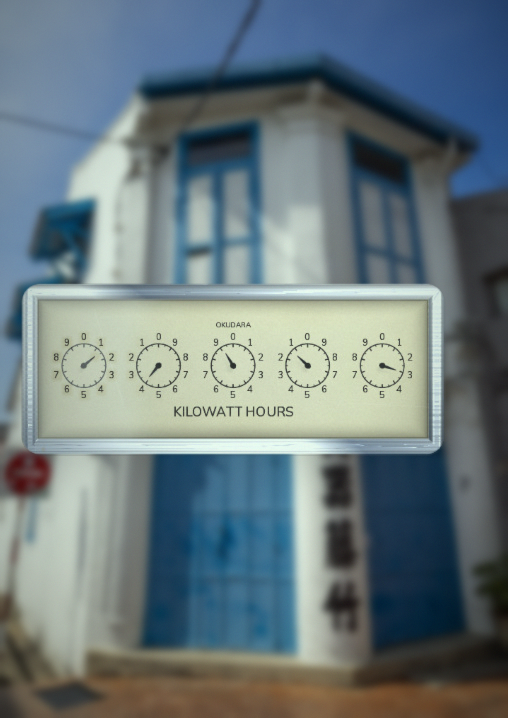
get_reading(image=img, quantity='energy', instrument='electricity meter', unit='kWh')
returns 13913 kWh
